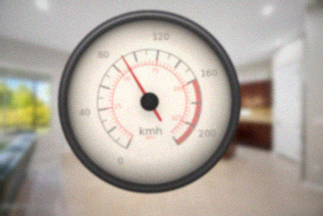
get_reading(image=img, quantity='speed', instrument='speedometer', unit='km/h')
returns 90 km/h
